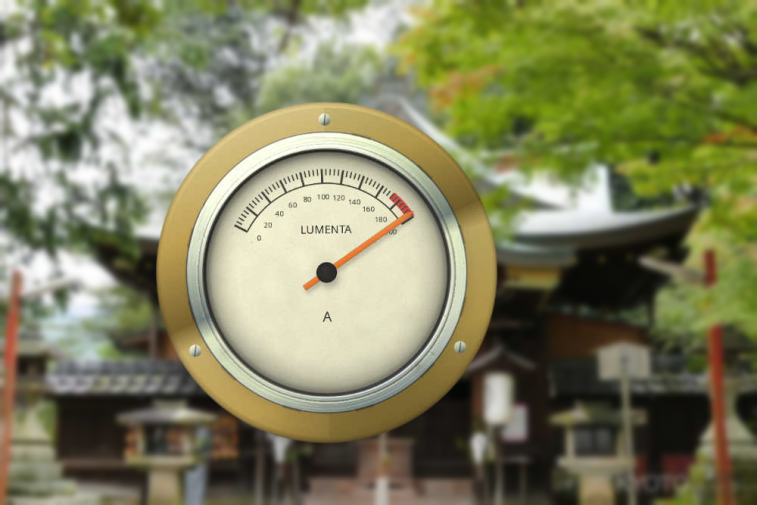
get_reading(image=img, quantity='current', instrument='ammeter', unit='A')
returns 196 A
